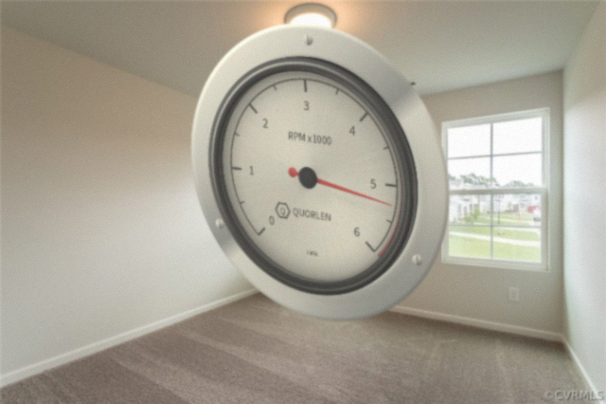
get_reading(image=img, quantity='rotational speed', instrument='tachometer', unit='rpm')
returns 5250 rpm
